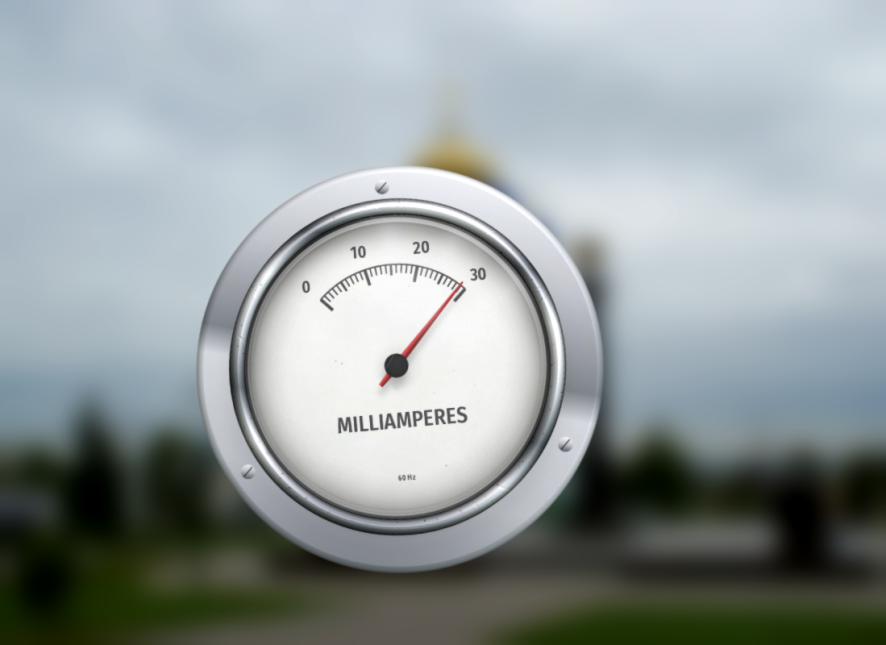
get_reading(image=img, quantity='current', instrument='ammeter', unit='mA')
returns 29 mA
